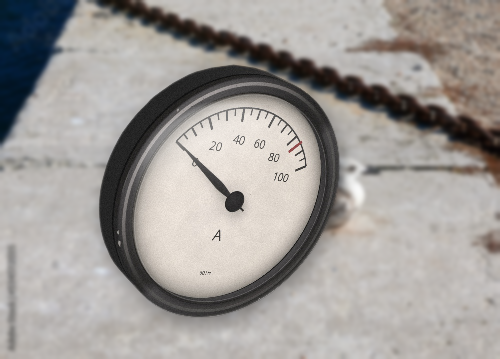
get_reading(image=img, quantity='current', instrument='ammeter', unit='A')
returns 0 A
